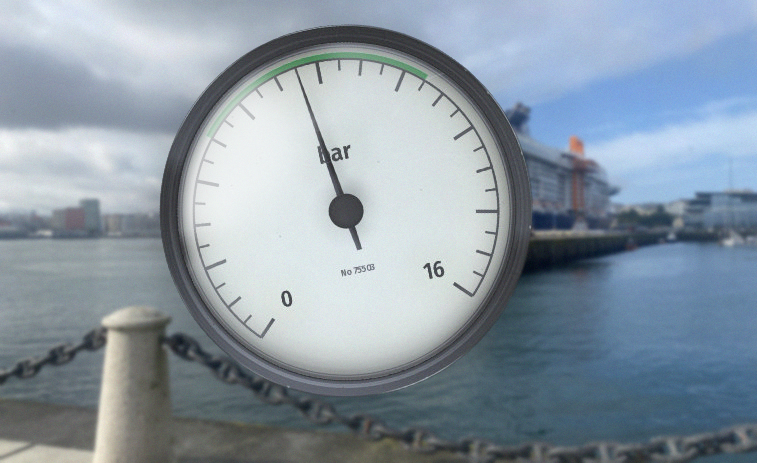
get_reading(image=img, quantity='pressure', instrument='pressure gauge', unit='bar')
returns 7.5 bar
